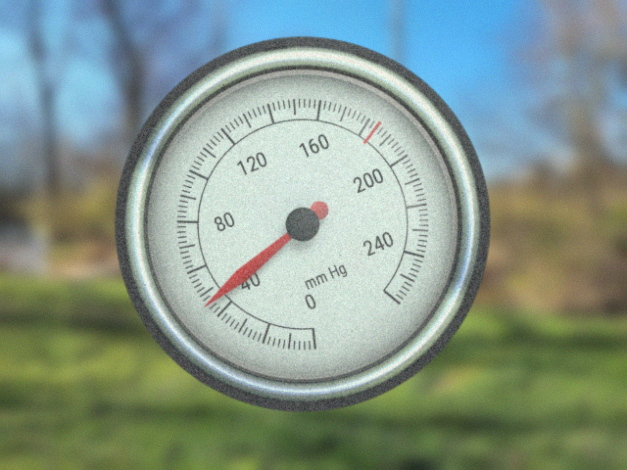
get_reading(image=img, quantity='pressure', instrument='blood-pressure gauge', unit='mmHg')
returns 46 mmHg
